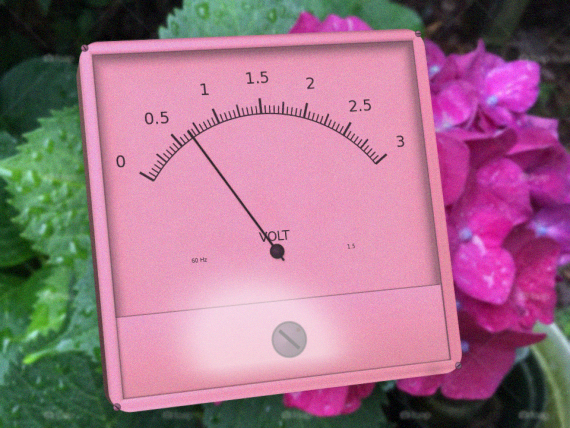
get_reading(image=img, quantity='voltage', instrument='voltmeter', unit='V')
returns 0.65 V
